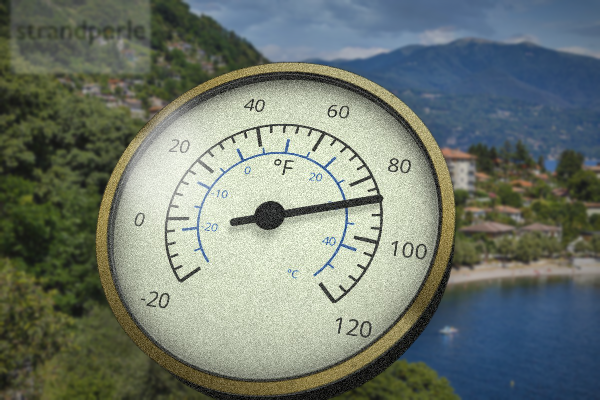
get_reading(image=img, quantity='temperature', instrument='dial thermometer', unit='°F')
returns 88 °F
